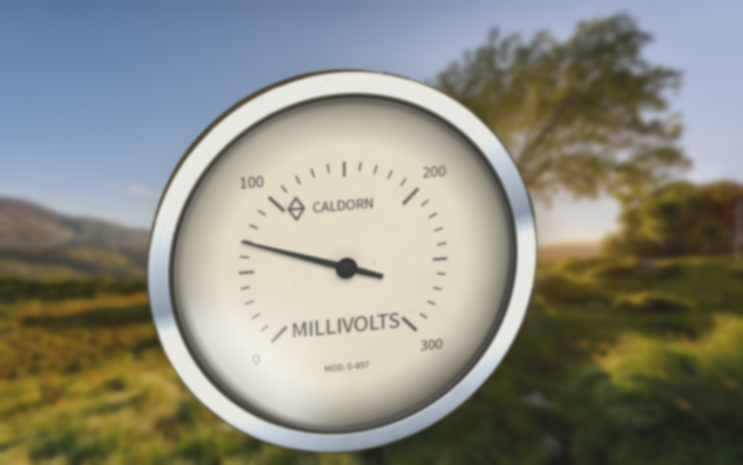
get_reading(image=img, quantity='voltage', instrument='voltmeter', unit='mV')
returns 70 mV
